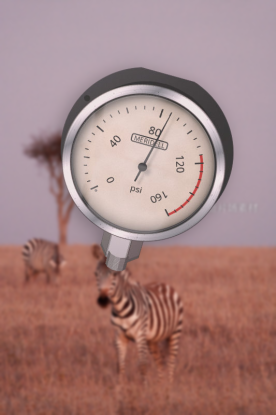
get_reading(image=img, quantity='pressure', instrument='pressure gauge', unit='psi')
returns 85 psi
